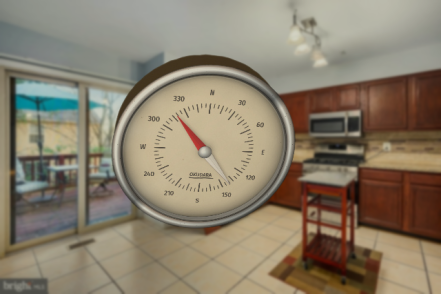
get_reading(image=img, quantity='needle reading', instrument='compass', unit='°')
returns 320 °
